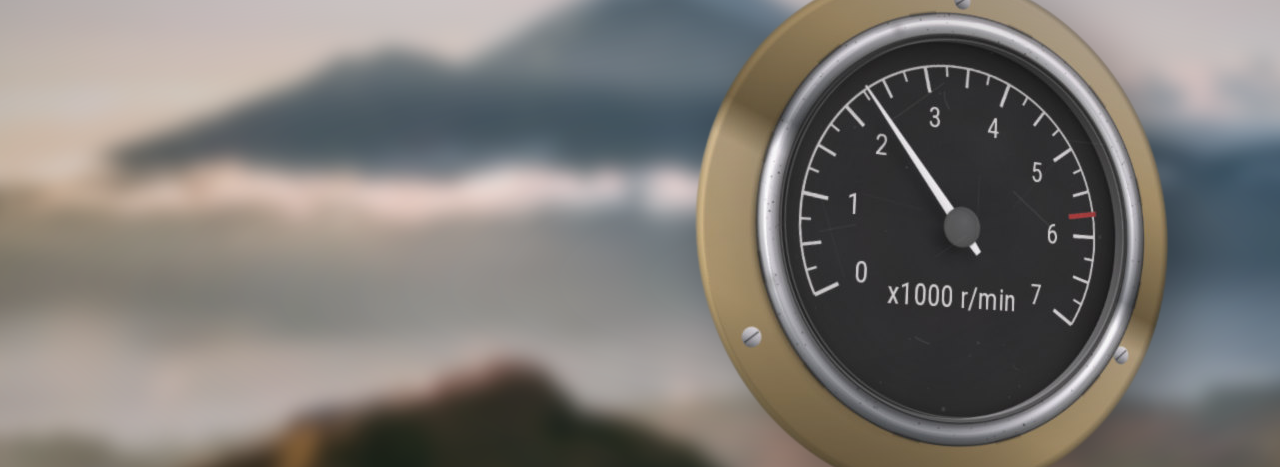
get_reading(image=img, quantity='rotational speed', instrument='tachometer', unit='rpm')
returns 2250 rpm
